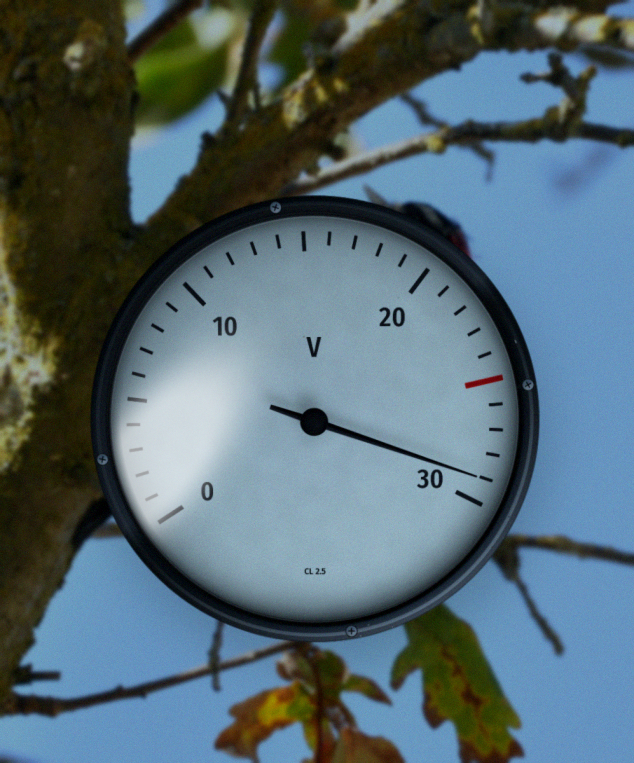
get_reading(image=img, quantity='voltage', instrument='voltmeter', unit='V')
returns 29 V
